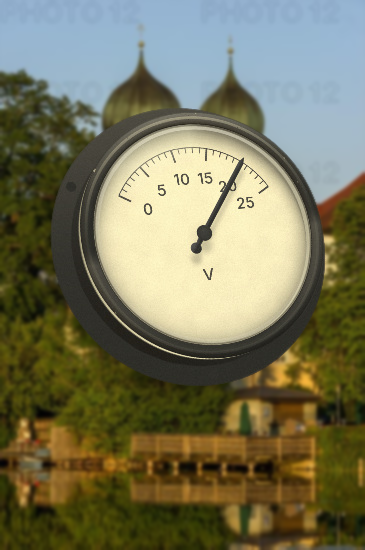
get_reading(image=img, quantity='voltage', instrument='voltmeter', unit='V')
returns 20 V
